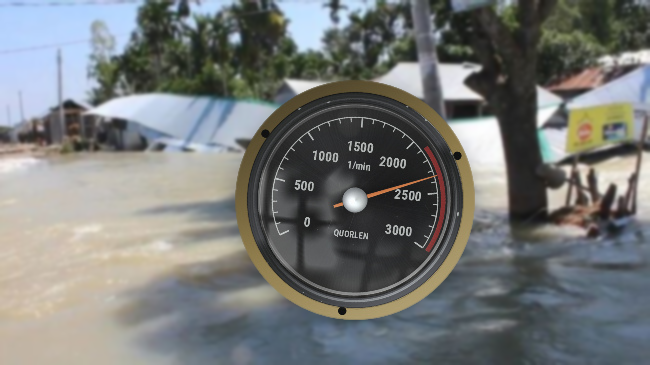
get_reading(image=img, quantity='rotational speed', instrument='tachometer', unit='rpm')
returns 2350 rpm
